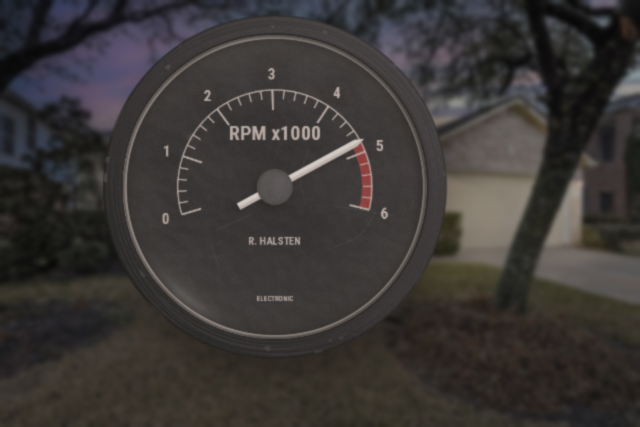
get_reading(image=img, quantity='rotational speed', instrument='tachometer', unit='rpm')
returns 4800 rpm
